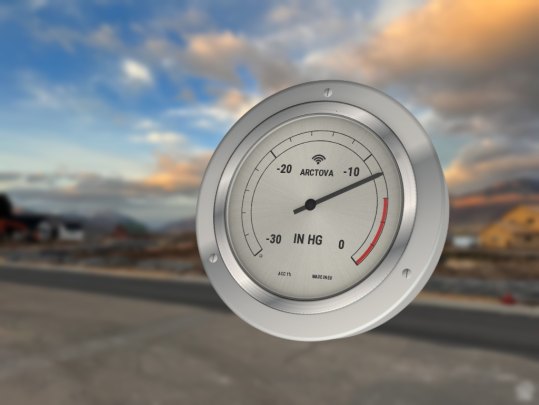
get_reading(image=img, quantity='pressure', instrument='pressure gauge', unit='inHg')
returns -8 inHg
